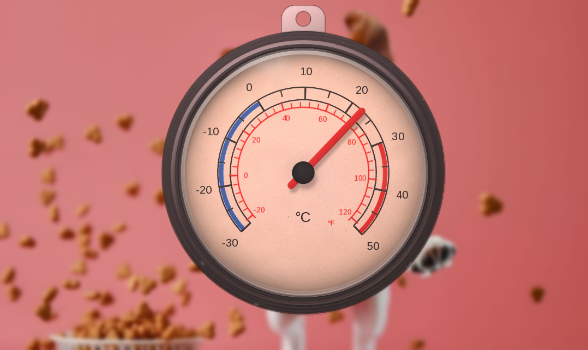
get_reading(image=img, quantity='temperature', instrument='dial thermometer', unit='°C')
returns 22.5 °C
